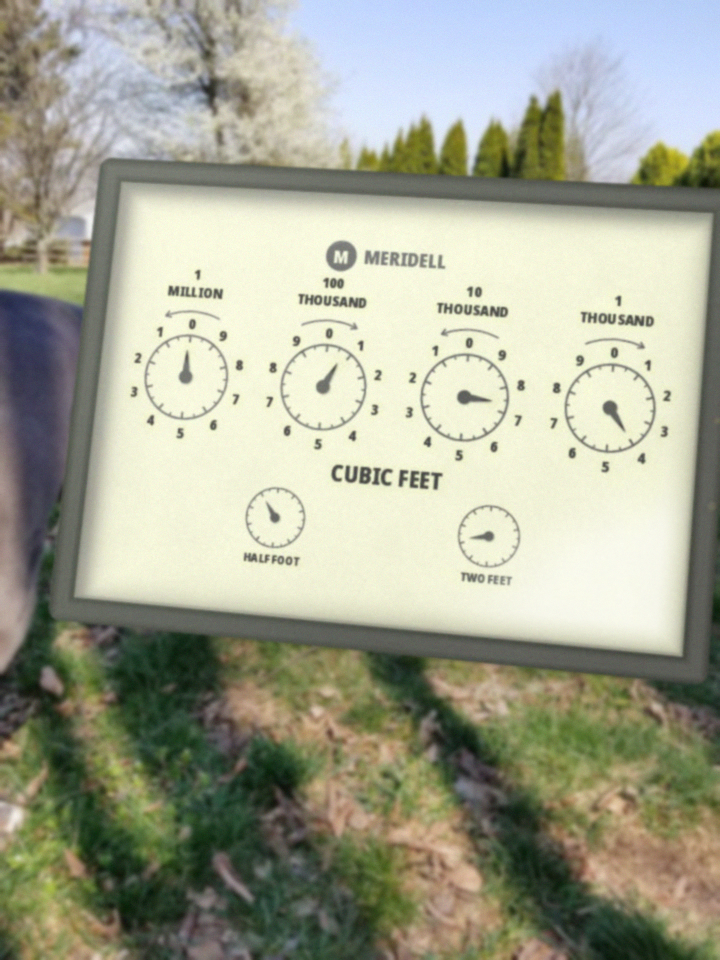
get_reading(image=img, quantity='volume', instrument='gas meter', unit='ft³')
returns 7400 ft³
